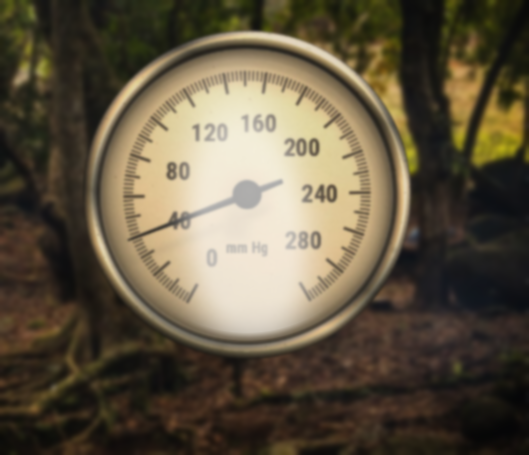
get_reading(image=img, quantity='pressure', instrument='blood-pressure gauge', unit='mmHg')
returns 40 mmHg
